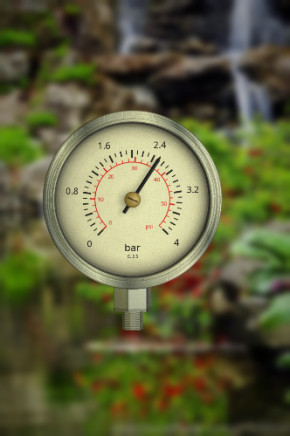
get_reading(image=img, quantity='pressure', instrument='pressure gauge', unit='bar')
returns 2.5 bar
